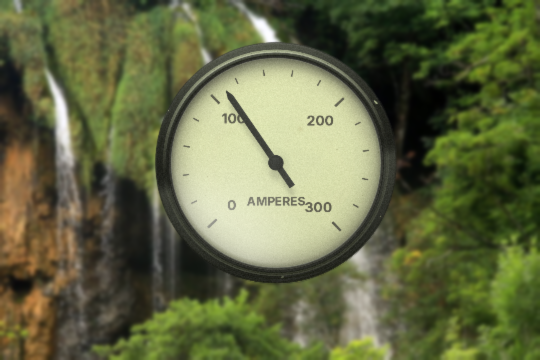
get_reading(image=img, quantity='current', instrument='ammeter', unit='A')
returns 110 A
